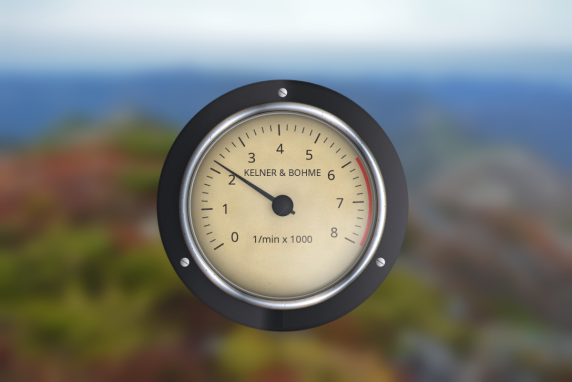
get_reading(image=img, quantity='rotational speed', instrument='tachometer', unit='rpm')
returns 2200 rpm
